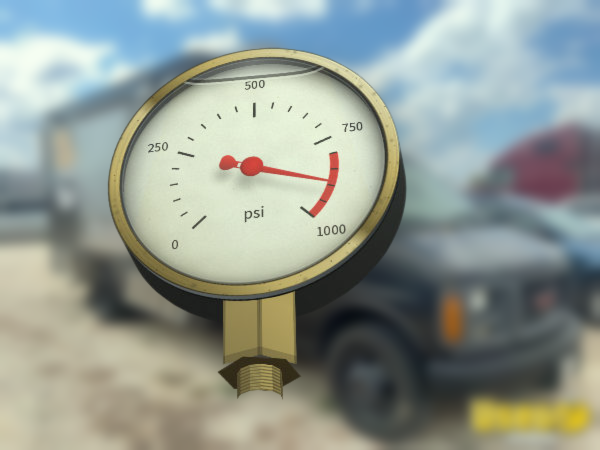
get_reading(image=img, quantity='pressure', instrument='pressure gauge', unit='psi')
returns 900 psi
